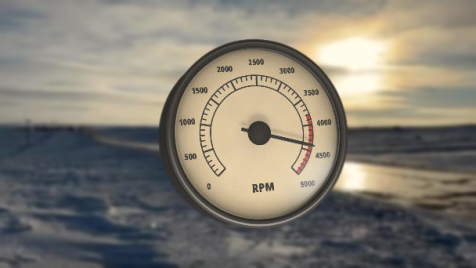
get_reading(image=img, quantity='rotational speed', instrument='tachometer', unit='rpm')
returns 4400 rpm
